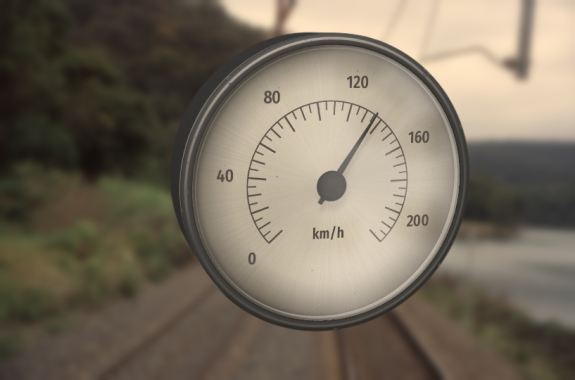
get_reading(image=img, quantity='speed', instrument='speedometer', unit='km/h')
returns 135 km/h
